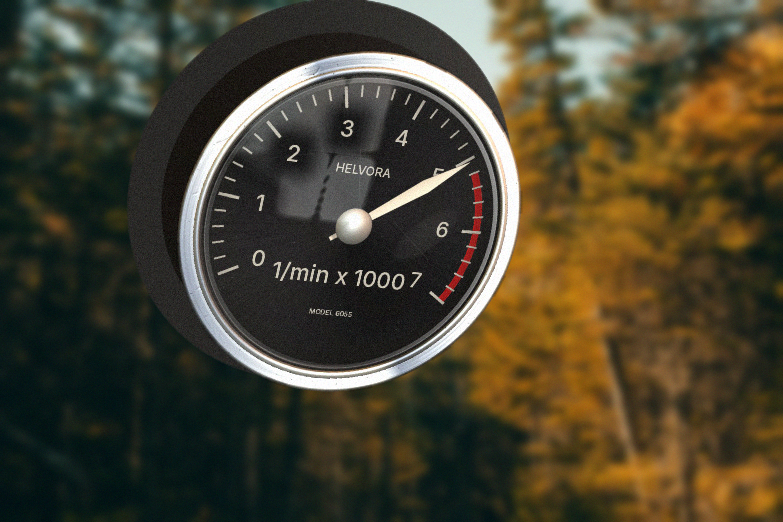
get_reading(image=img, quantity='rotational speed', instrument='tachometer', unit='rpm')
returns 5000 rpm
